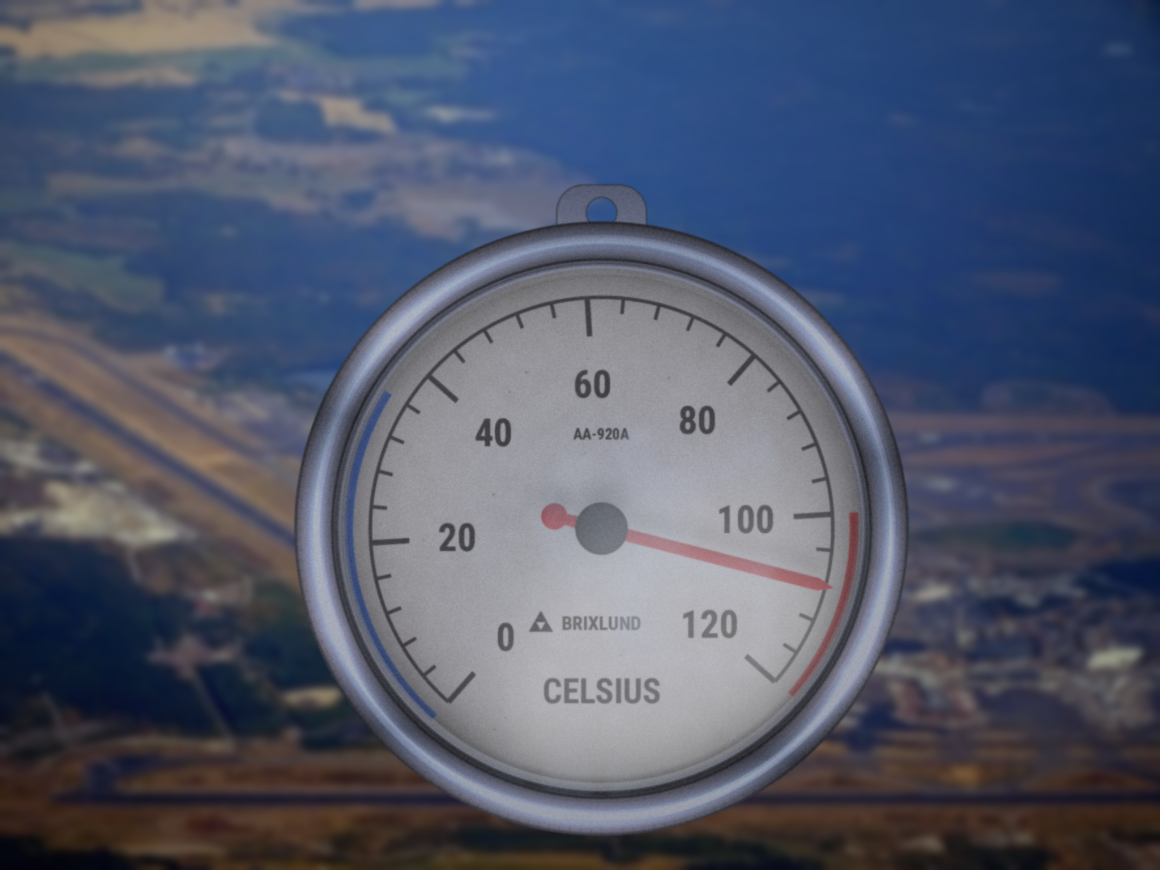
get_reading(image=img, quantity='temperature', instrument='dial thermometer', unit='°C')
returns 108 °C
